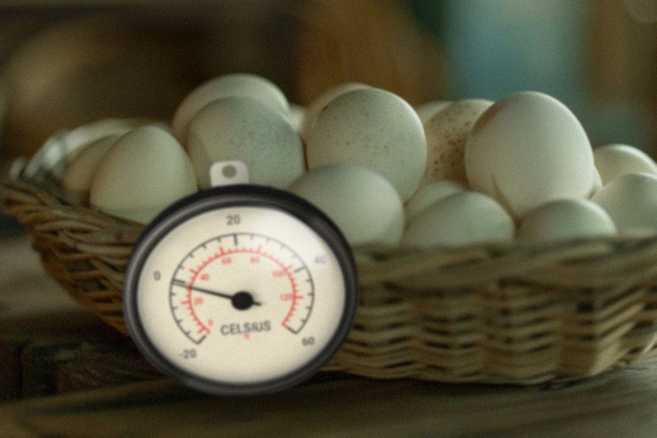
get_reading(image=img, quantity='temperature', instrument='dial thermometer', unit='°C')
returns 0 °C
